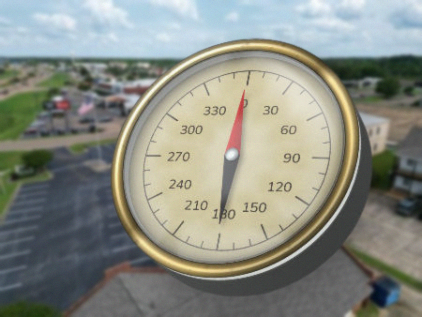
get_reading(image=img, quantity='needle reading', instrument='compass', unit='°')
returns 0 °
